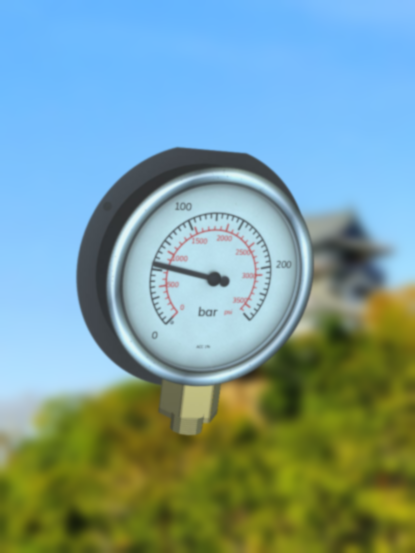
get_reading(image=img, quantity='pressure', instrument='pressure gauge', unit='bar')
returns 55 bar
